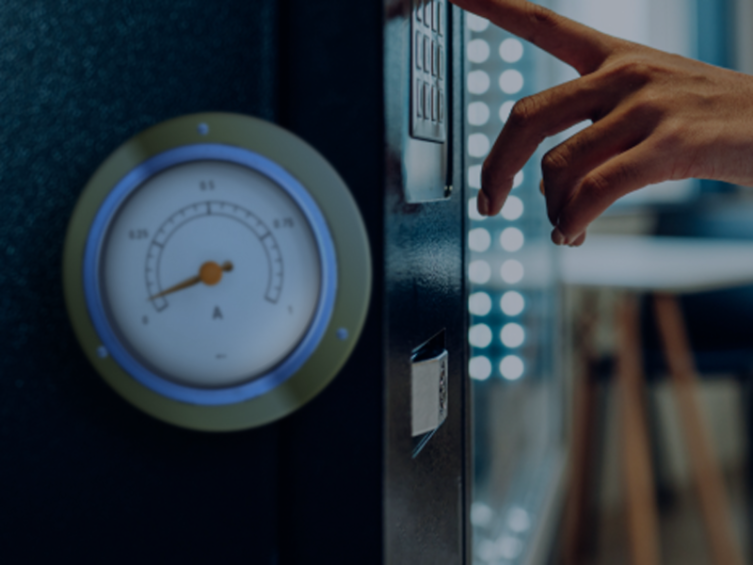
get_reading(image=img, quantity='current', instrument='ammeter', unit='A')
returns 0.05 A
